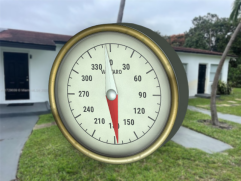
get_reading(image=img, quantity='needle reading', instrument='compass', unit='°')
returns 175 °
